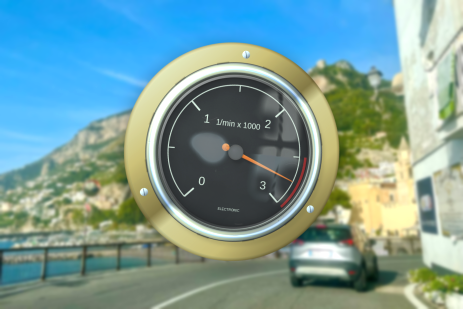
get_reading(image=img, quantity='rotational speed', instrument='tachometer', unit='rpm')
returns 2750 rpm
